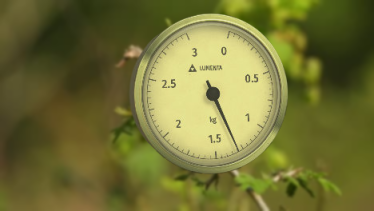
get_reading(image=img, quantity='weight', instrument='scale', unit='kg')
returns 1.3 kg
